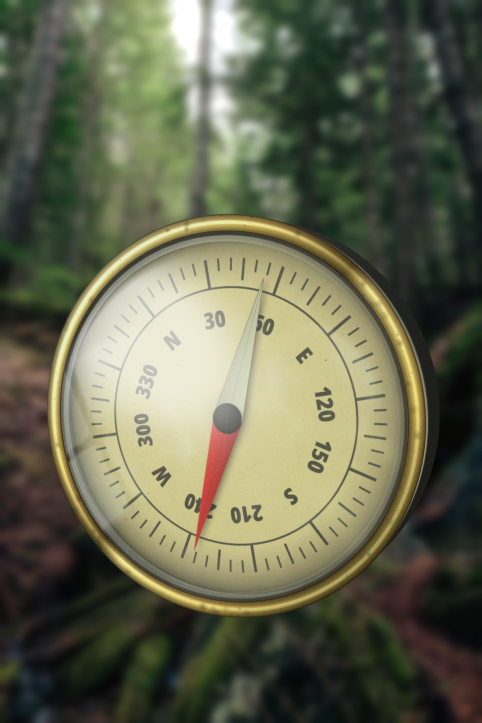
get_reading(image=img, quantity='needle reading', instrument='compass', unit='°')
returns 235 °
